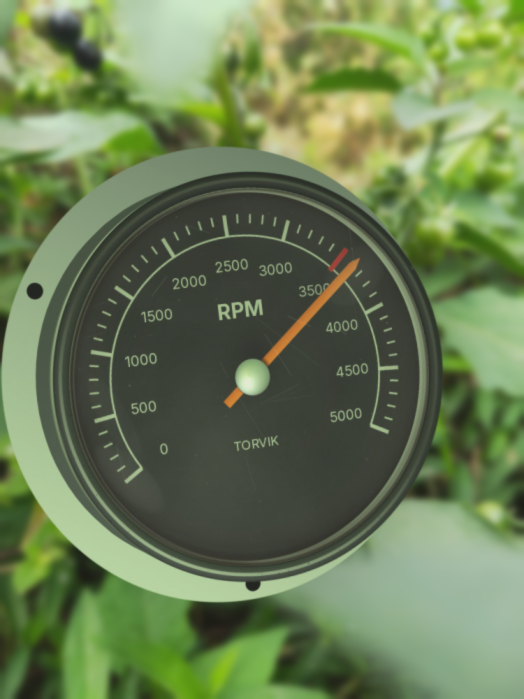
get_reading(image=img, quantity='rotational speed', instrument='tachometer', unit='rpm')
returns 3600 rpm
